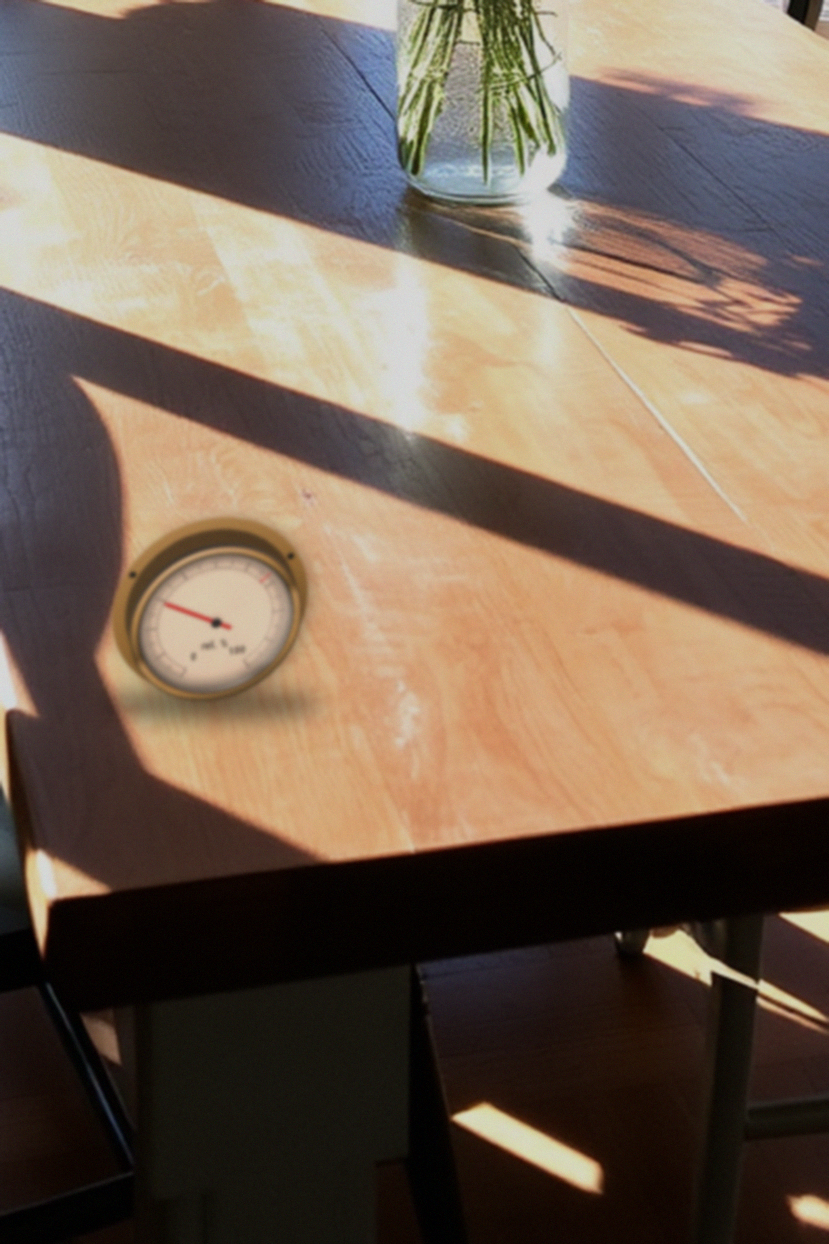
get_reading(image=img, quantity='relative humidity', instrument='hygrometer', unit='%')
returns 30 %
